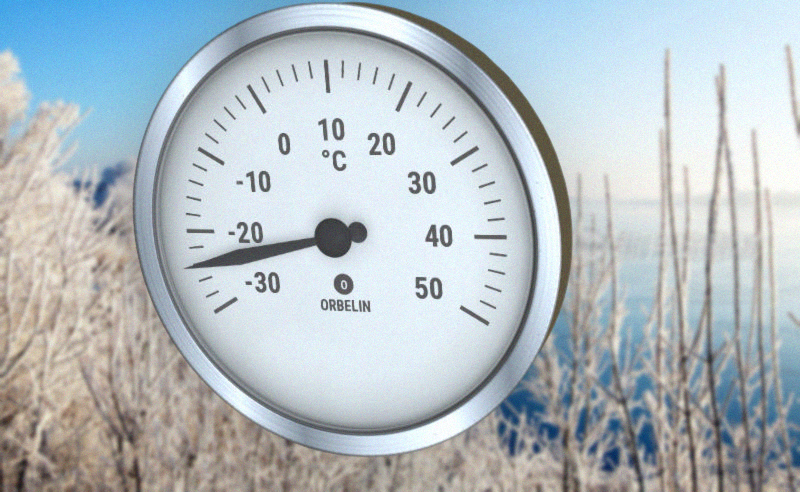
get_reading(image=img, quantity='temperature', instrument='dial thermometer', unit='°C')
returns -24 °C
